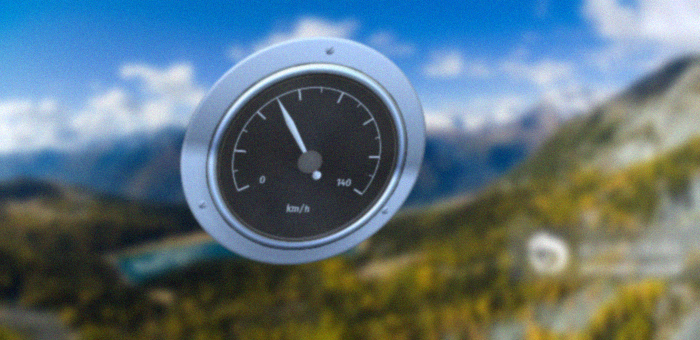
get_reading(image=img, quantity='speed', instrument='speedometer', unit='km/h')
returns 50 km/h
